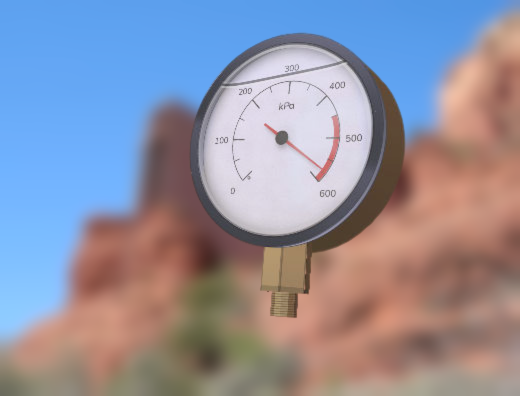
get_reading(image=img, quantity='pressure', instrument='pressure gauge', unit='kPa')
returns 575 kPa
